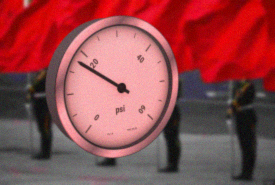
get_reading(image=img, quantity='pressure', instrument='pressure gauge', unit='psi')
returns 17.5 psi
